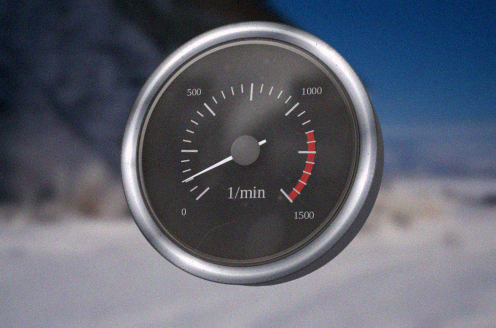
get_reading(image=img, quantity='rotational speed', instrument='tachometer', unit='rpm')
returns 100 rpm
